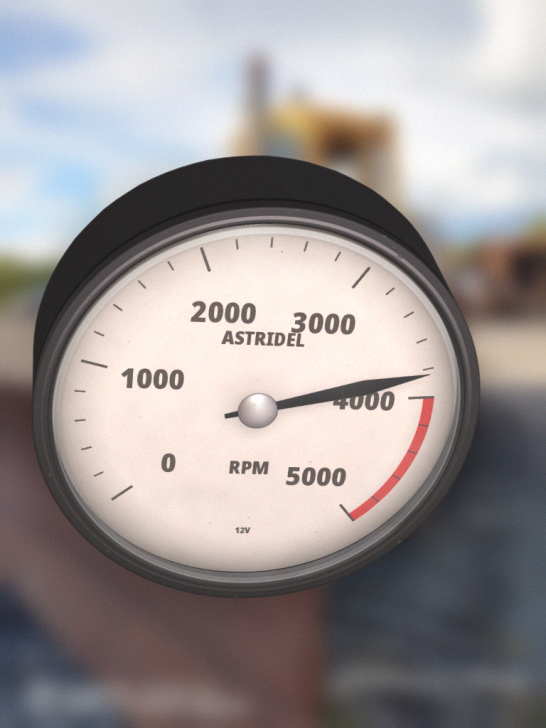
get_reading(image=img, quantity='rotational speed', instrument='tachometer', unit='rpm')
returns 3800 rpm
